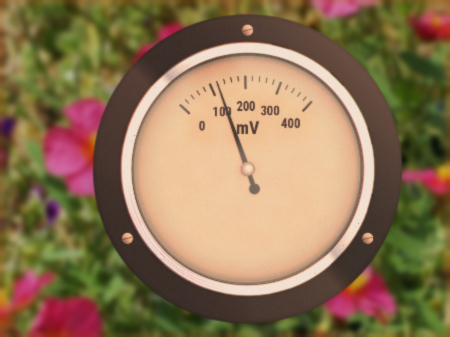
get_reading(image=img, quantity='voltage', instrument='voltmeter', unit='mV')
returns 120 mV
